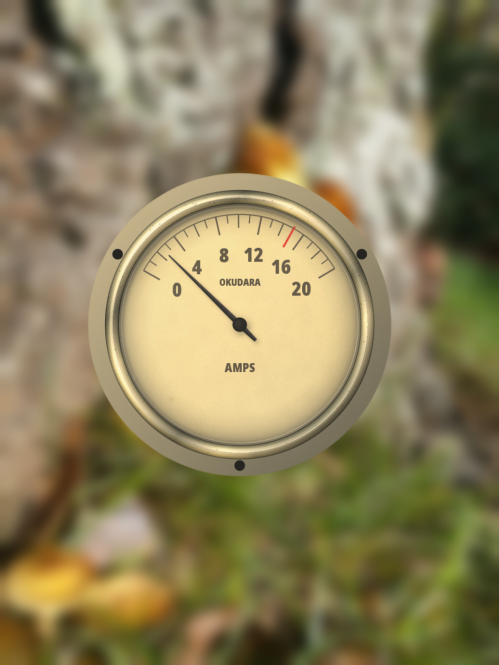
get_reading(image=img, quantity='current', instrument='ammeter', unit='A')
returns 2.5 A
